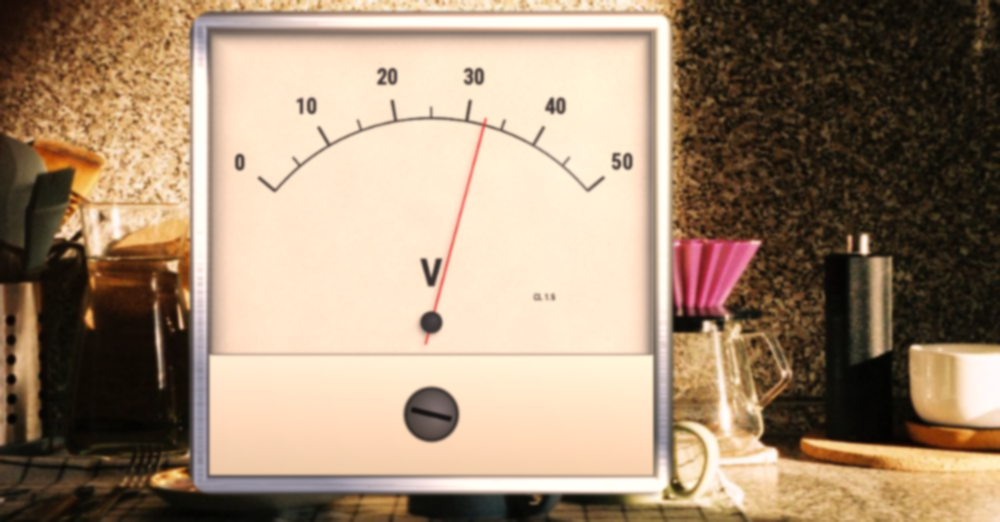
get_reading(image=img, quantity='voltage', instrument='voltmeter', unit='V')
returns 32.5 V
